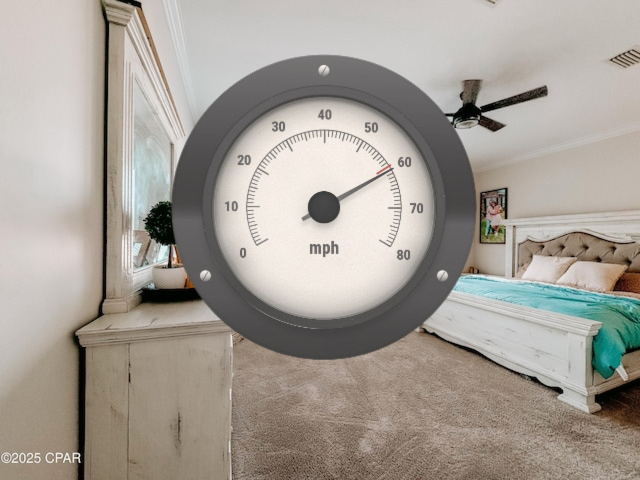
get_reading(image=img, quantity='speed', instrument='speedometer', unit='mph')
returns 60 mph
